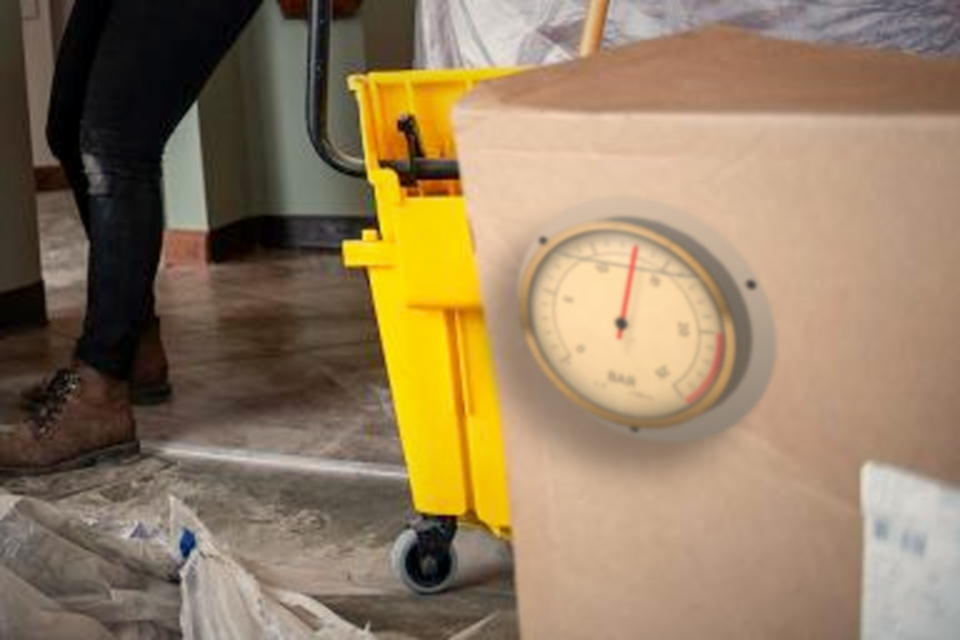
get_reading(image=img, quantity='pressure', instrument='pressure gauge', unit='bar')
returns 13 bar
